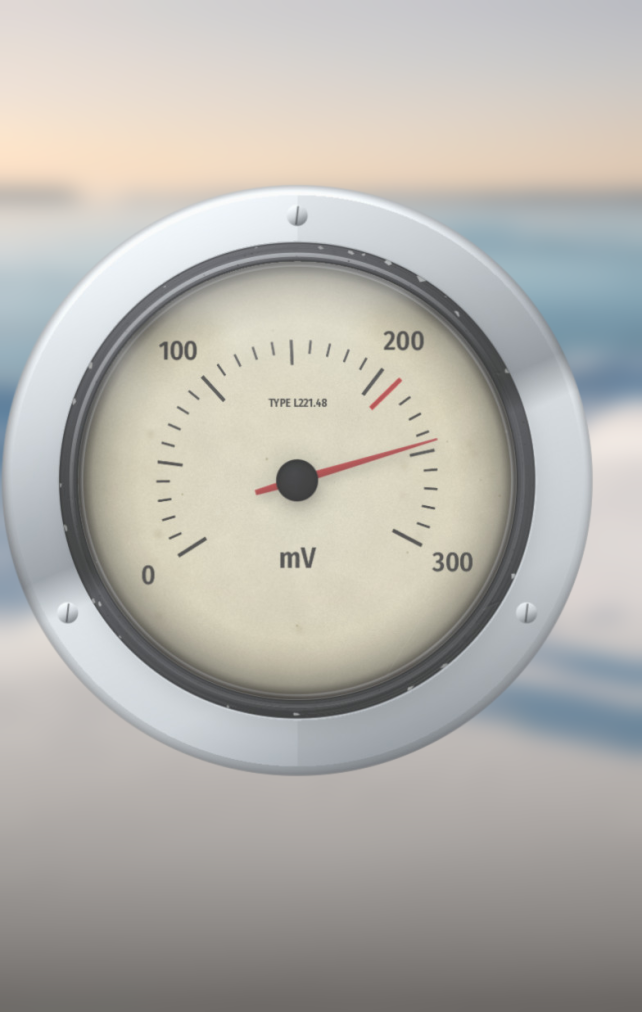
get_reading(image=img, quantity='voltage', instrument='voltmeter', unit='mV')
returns 245 mV
